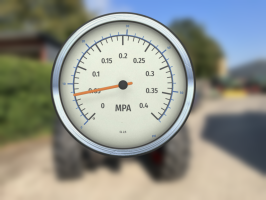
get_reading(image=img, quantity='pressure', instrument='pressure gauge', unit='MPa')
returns 0.05 MPa
